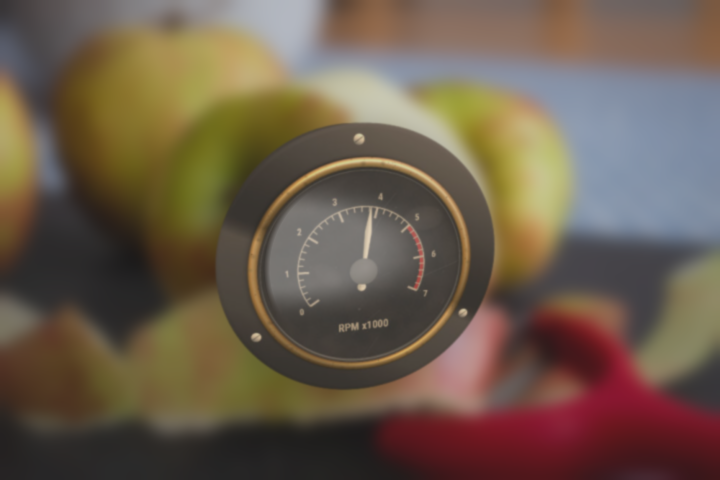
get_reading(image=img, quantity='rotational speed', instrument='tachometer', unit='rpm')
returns 3800 rpm
